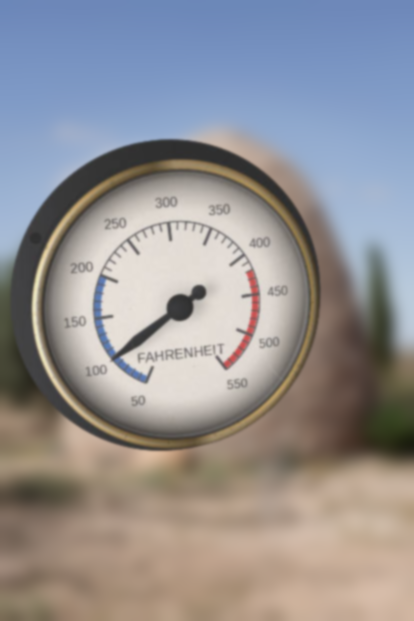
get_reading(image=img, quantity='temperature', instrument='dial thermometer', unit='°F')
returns 100 °F
